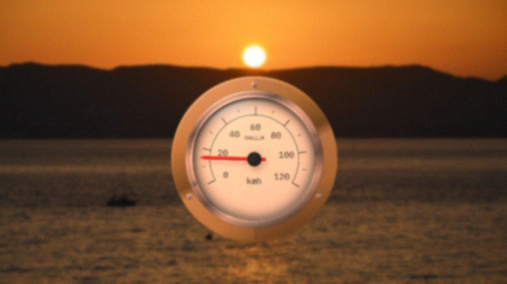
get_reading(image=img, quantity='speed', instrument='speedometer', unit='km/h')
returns 15 km/h
